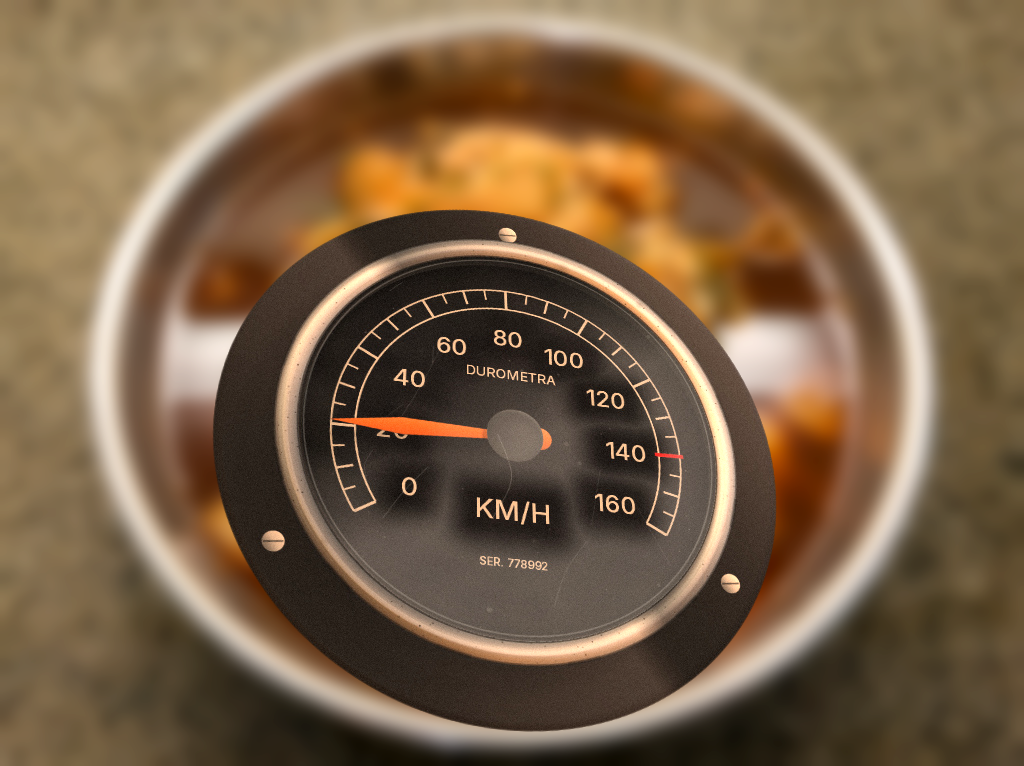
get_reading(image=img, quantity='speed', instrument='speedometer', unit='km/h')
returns 20 km/h
